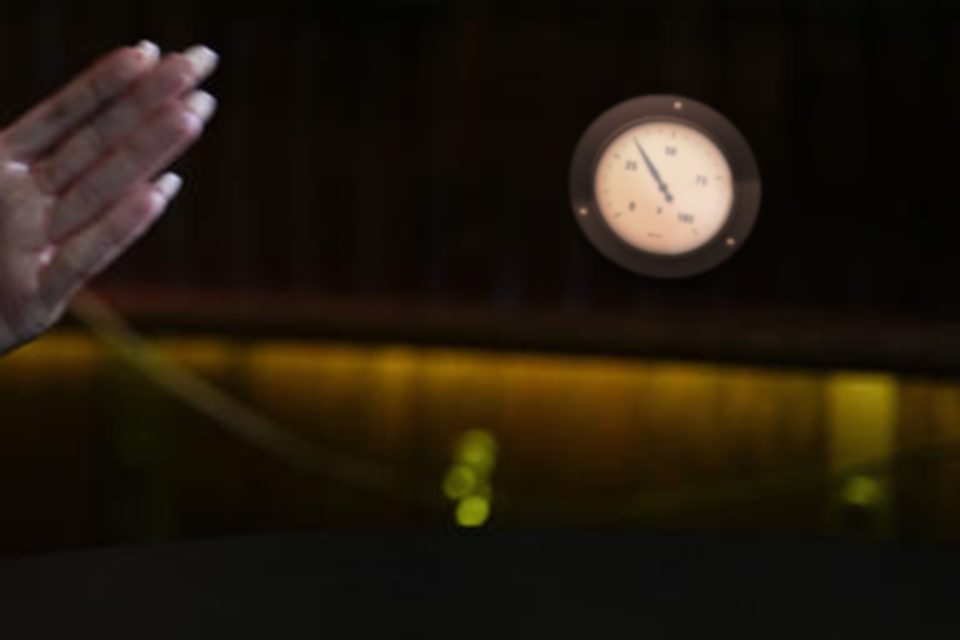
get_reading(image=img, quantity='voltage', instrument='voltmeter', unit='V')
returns 35 V
